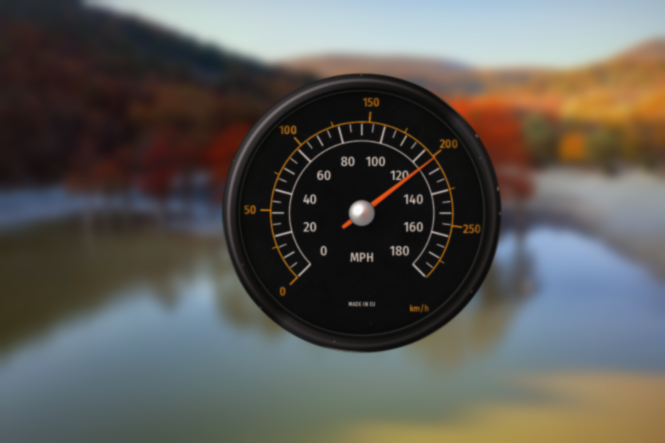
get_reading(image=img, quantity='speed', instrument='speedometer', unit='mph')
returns 125 mph
